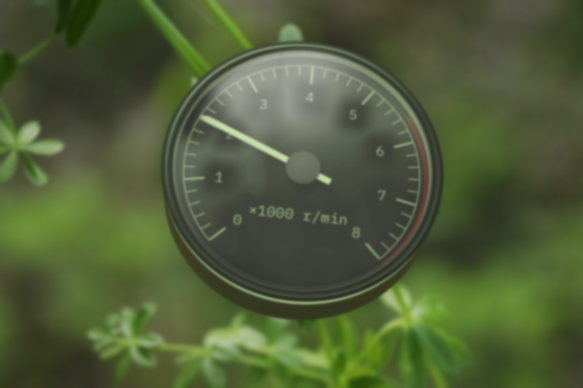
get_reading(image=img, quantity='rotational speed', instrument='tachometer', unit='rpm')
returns 2000 rpm
